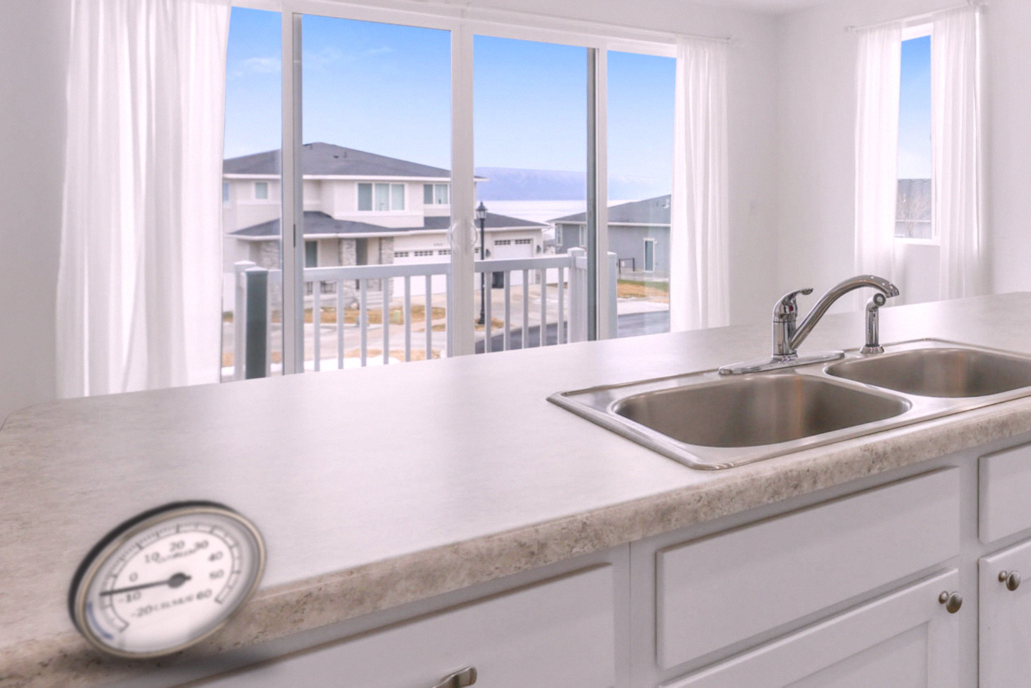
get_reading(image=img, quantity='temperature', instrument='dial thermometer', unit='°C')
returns -5 °C
